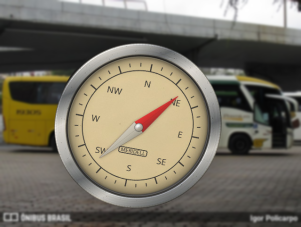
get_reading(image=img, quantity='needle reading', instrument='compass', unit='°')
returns 40 °
